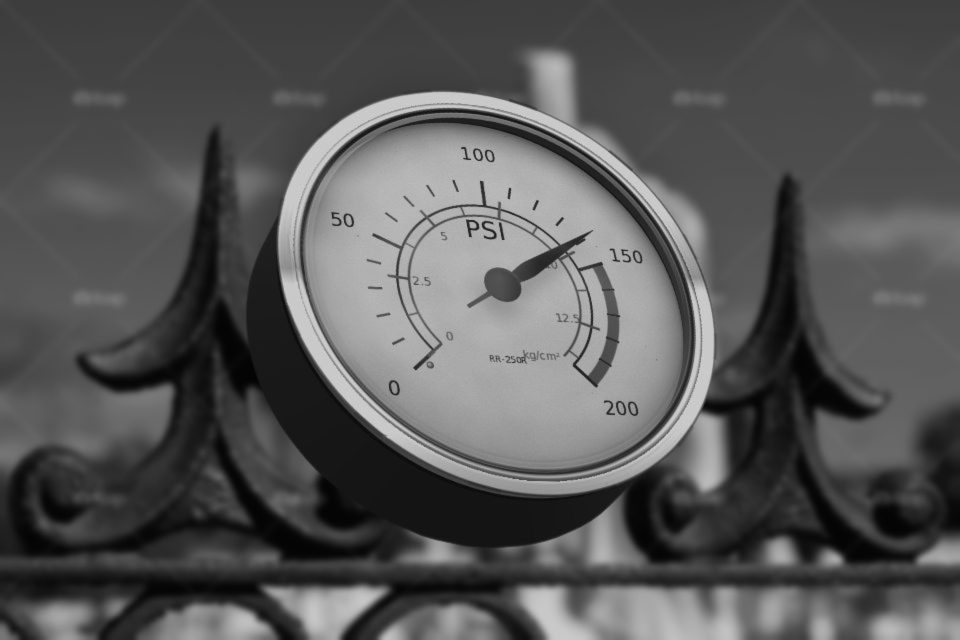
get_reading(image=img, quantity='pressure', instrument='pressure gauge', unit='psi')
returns 140 psi
